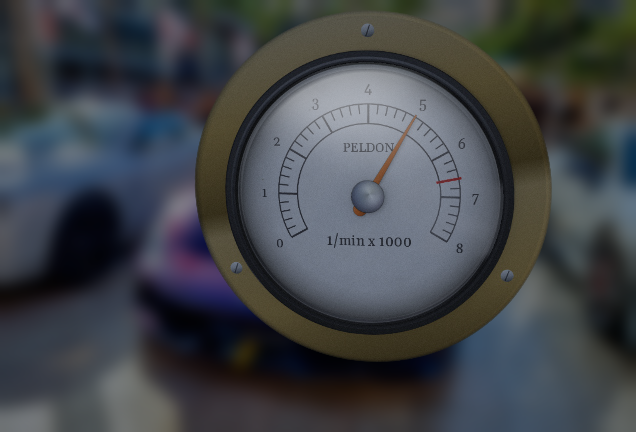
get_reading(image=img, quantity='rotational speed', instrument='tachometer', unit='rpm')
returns 5000 rpm
